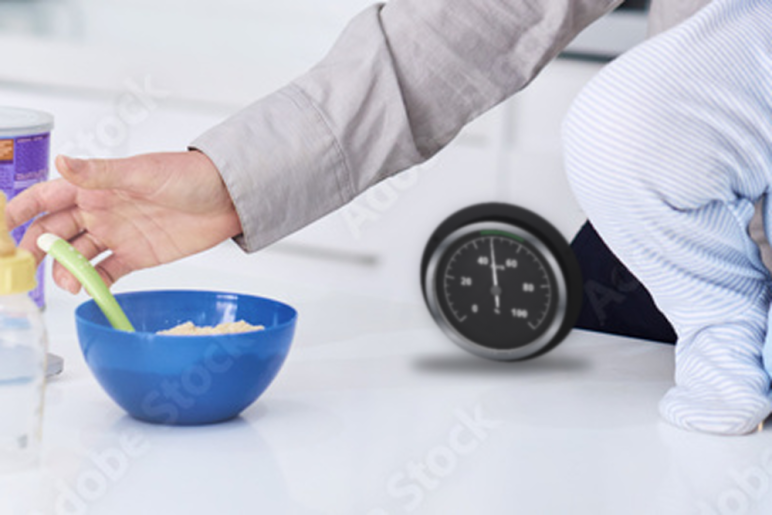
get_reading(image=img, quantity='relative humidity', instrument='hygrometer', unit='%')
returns 48 %
